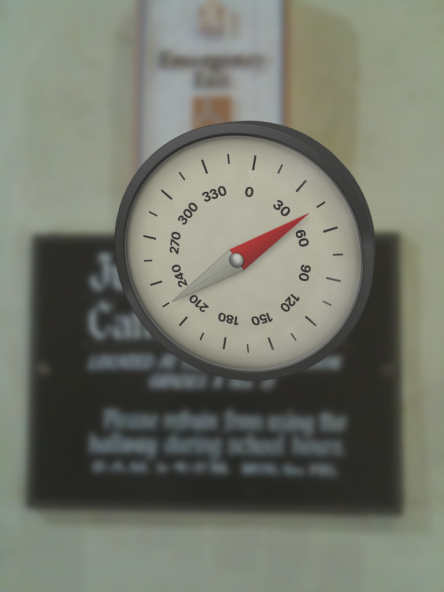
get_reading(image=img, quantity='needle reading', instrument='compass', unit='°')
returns 45 °
